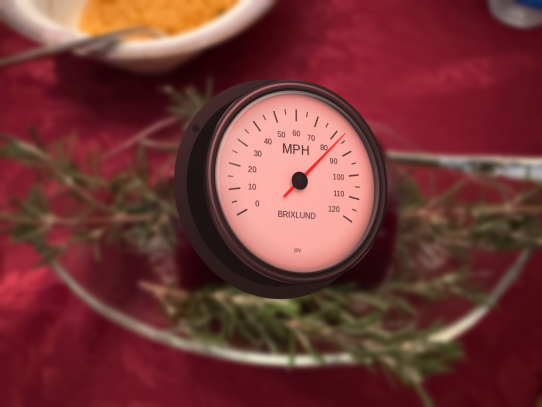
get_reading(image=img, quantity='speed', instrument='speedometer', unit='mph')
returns 82.5 mph
